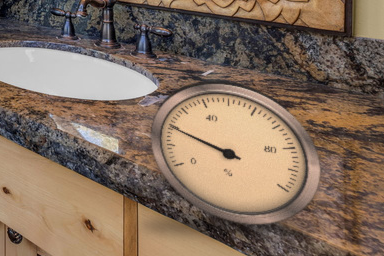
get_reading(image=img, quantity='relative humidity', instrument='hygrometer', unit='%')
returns 20 %
